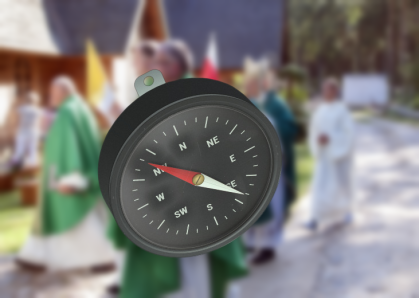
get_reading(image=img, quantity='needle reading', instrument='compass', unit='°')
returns 320 °
